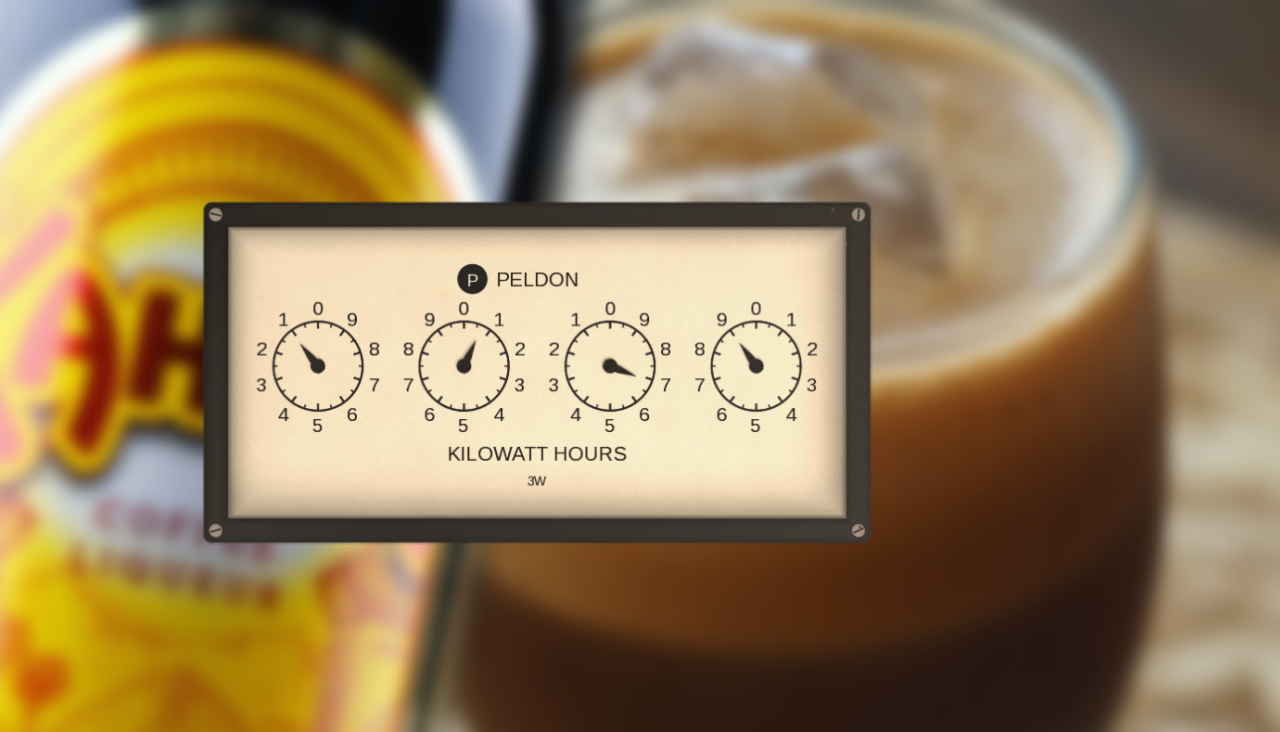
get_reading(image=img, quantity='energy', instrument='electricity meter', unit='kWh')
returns 1069 kWh
